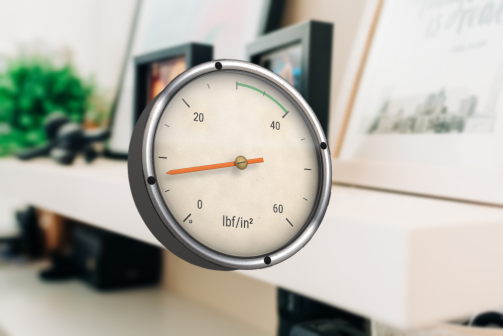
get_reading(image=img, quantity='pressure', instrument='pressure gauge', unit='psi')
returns 7.5 psi
